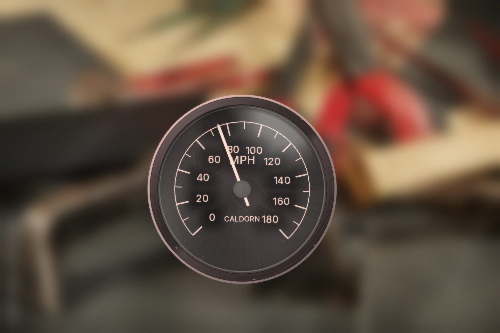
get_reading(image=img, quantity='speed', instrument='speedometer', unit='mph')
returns 75 mph
